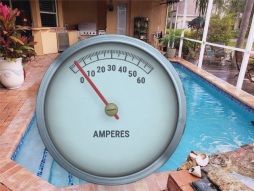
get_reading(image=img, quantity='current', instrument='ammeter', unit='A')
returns 5 A
